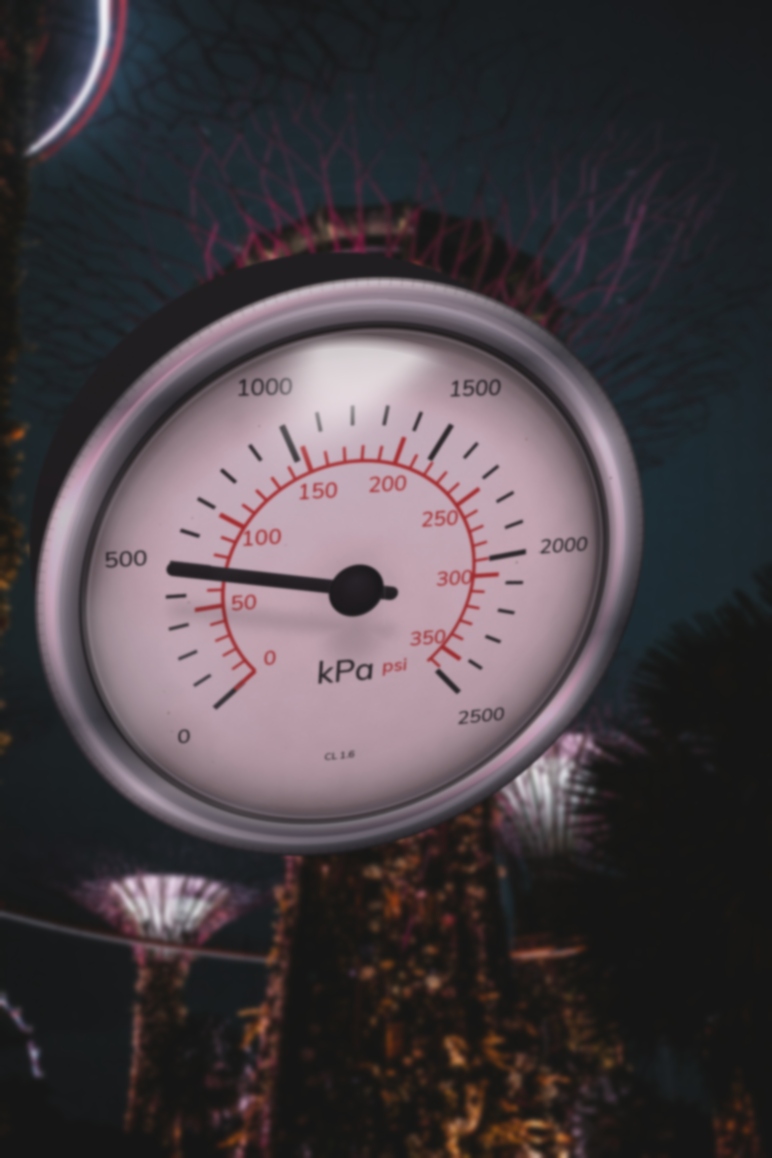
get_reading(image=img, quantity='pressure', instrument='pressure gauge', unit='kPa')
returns 500 kPa
